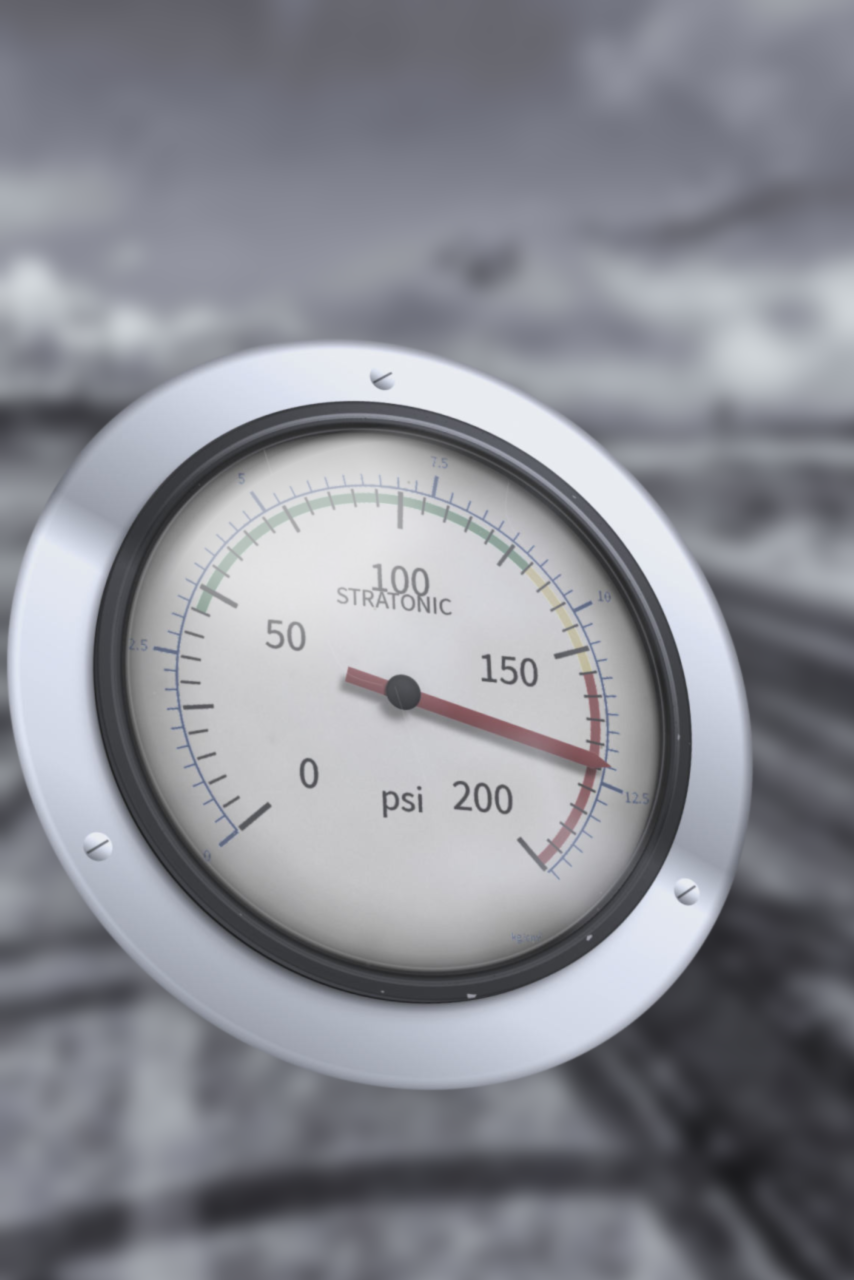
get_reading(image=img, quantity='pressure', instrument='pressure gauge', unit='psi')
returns 175 psi
